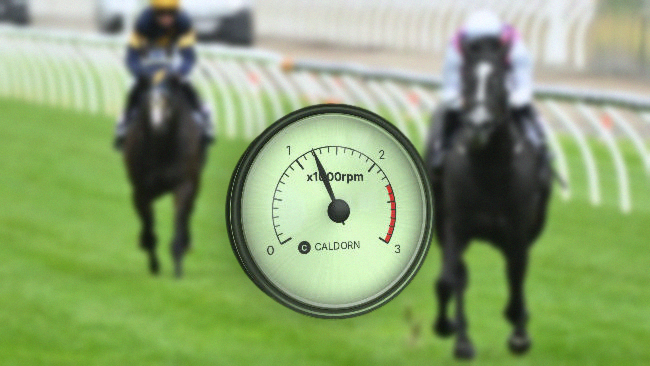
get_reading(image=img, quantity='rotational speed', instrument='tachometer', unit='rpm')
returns 1200 rpm
